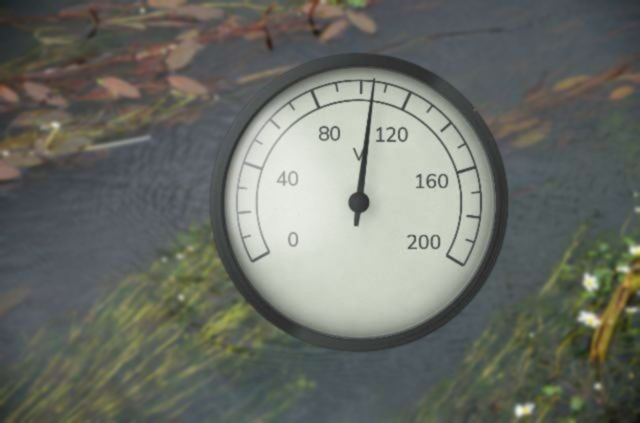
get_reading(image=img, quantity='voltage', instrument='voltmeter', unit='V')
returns 105 V
